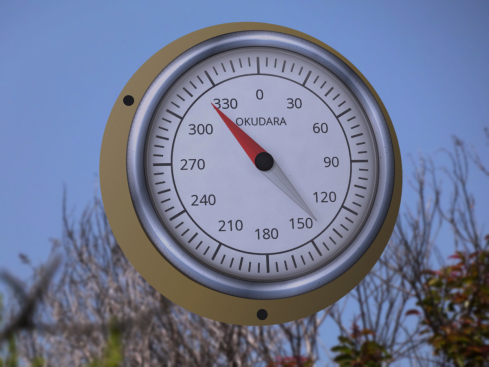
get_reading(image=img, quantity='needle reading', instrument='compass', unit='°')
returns 320 °
